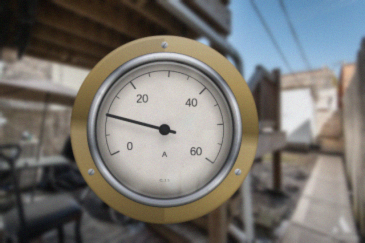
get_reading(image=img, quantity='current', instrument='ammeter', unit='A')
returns 10 A
